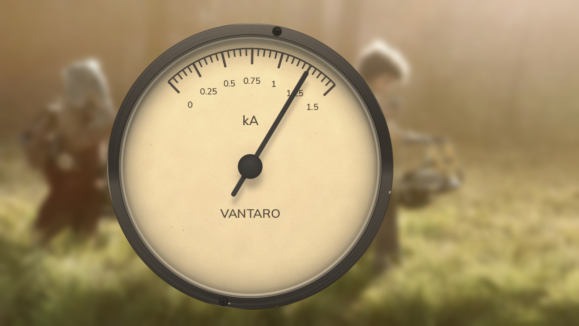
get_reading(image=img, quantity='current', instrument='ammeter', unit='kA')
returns 1.25 kA
